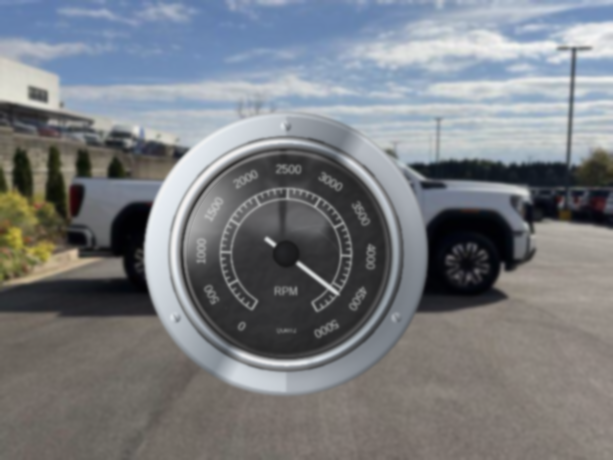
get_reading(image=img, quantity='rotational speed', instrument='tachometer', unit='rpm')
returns 4600 rpm
